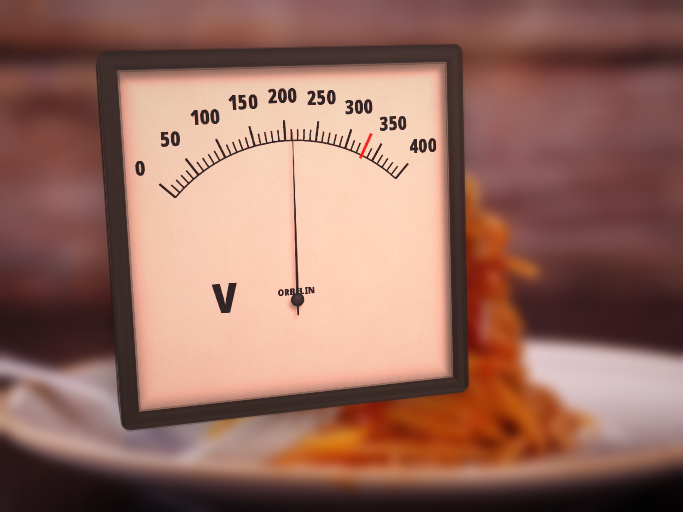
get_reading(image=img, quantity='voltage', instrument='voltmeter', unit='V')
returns 210 V
